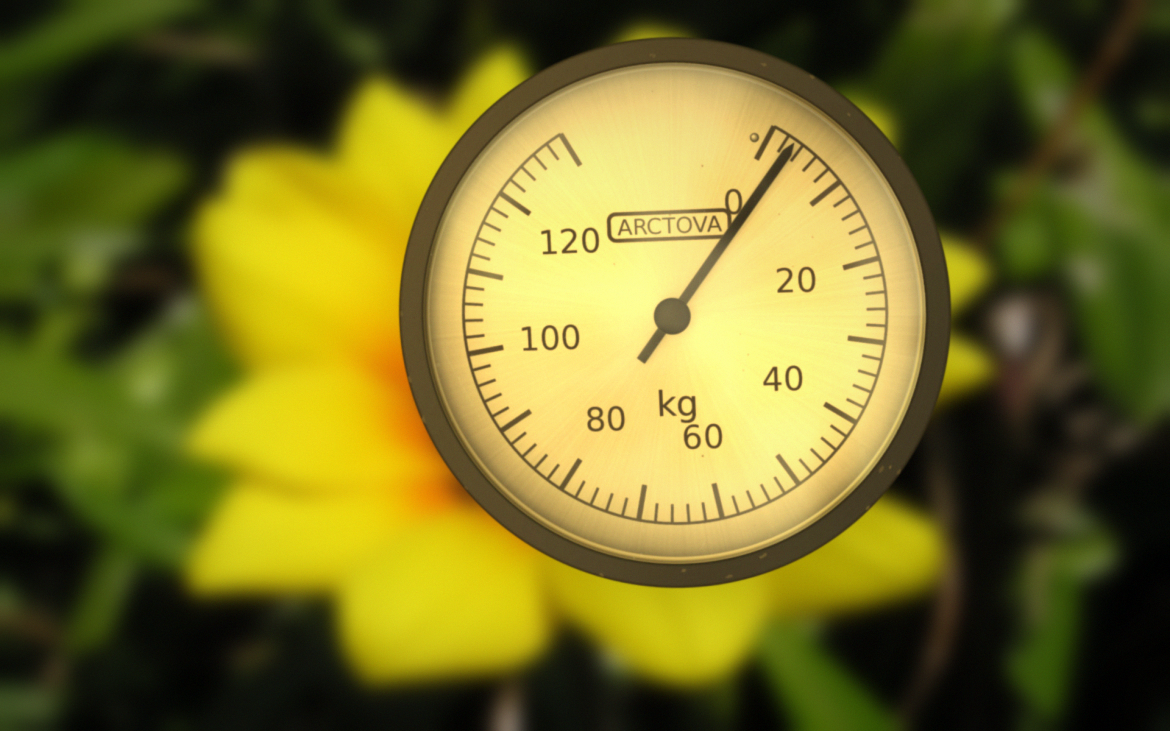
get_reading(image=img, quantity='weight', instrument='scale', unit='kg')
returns 3 kg
